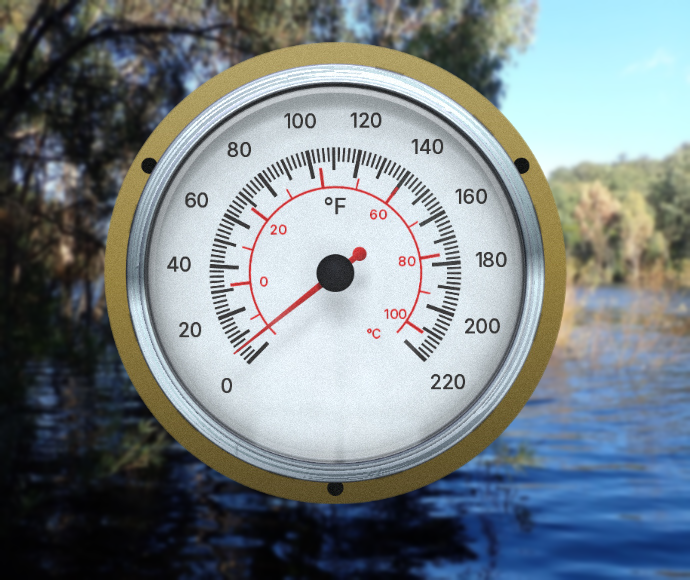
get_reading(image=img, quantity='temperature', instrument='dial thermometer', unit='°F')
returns 6 °F
